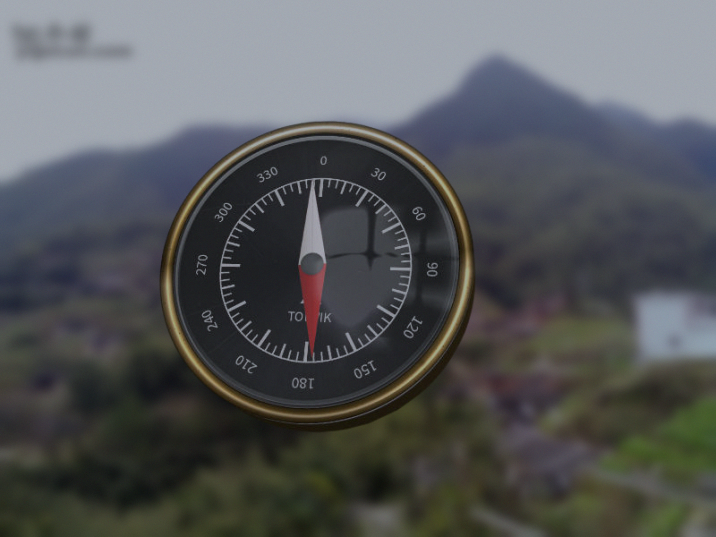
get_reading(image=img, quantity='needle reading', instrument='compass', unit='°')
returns 175 °
